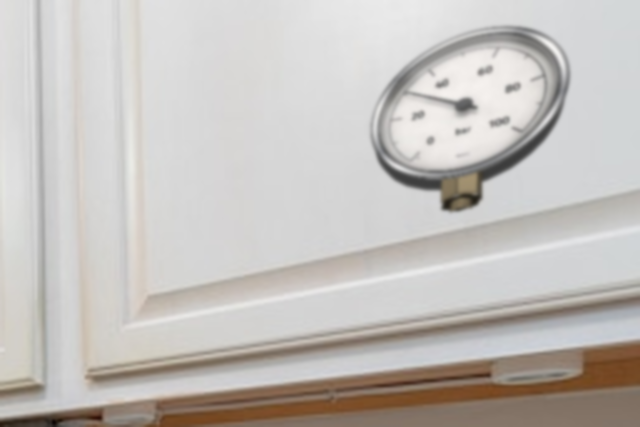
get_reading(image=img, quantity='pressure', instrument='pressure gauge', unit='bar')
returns 30 bar
